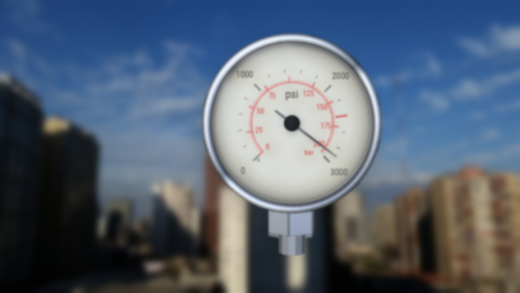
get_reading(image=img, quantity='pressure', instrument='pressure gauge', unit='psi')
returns 2900 psi
